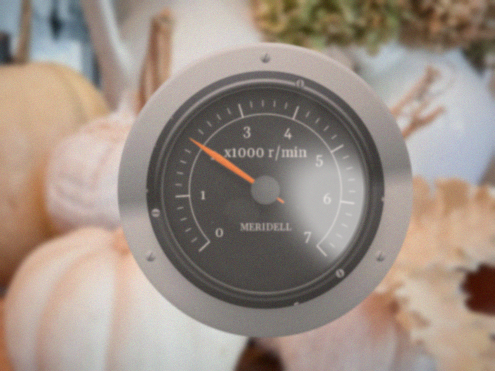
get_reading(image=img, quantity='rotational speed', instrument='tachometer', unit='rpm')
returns 2000 rpm
